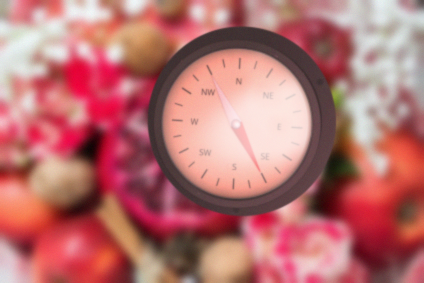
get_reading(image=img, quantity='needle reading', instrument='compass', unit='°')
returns 150 °
